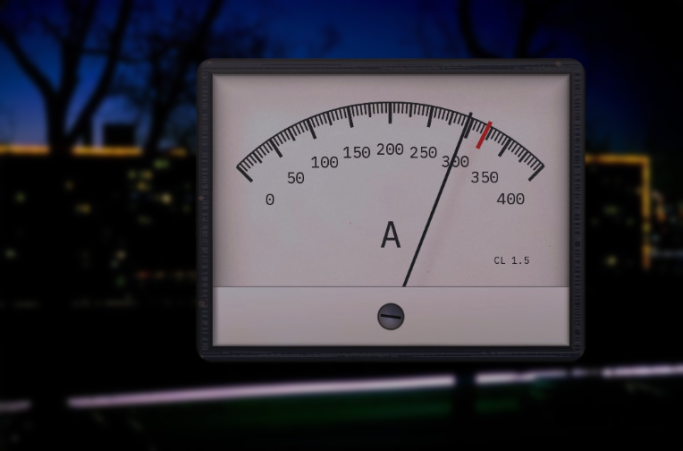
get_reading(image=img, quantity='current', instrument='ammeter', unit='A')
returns 295 A
